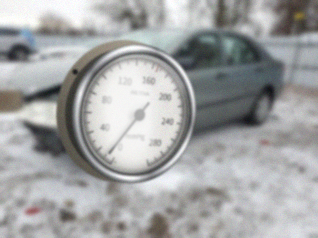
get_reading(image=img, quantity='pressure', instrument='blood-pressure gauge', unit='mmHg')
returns 10 mmHg
